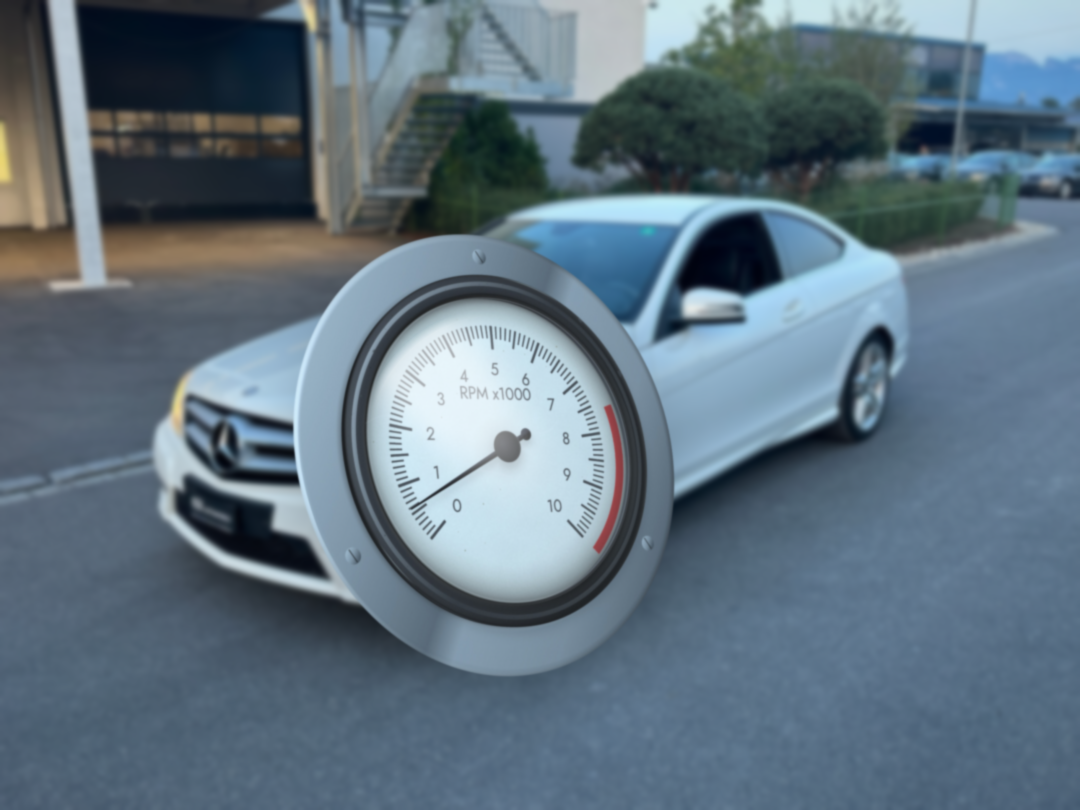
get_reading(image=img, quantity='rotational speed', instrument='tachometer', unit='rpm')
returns 600 rpm
